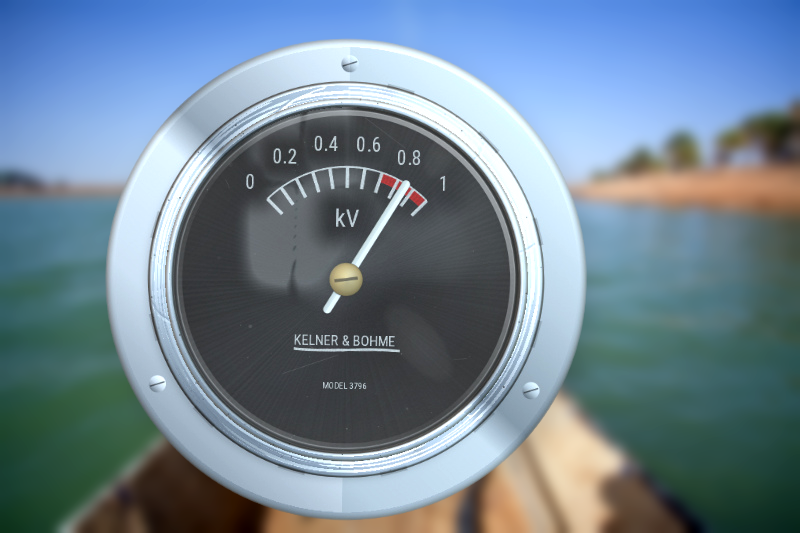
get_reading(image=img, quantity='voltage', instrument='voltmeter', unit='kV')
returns 0.85 kV
